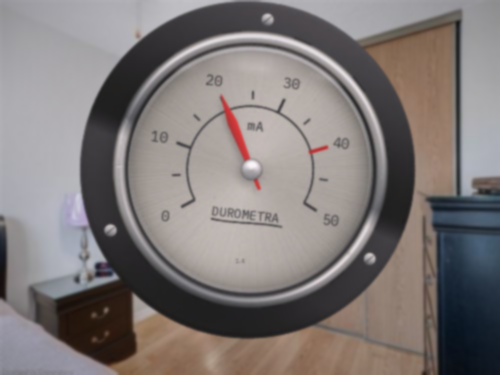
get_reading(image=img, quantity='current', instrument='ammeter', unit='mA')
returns 20 mA
